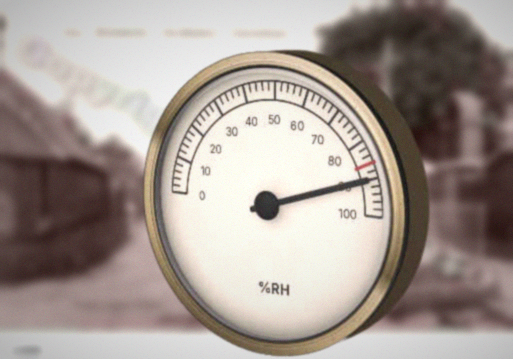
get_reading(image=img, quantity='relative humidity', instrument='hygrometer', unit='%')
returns 90 %
